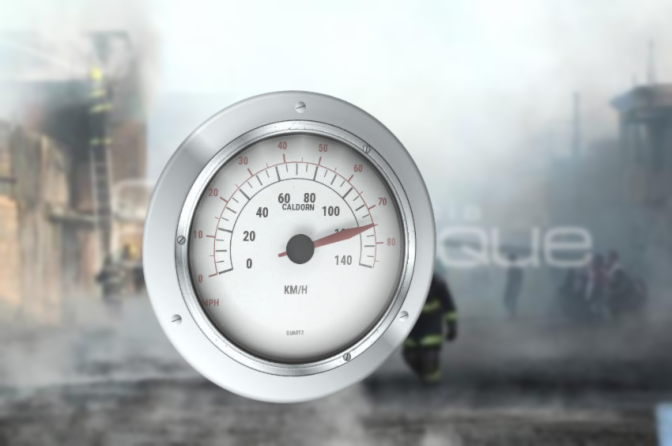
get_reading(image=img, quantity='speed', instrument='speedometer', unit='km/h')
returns 120 km/h
